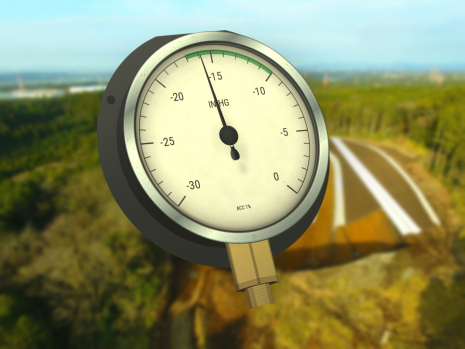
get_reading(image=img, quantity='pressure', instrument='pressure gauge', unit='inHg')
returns -16 inHg
